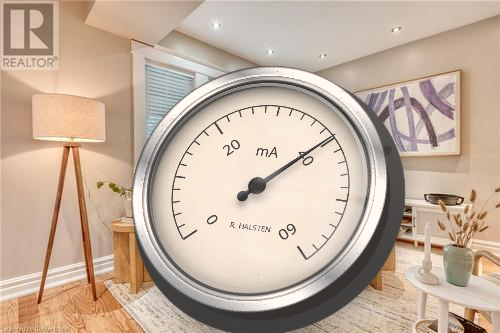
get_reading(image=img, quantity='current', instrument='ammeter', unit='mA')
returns 40 mA
